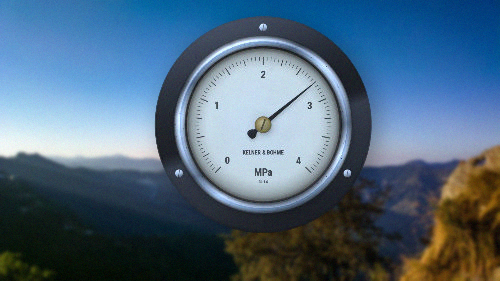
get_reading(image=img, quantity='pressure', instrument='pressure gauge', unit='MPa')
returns 2.75 MPa
